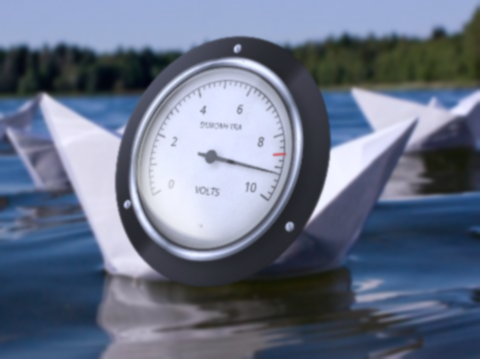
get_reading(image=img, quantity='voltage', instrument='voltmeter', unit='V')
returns 9.2 V
